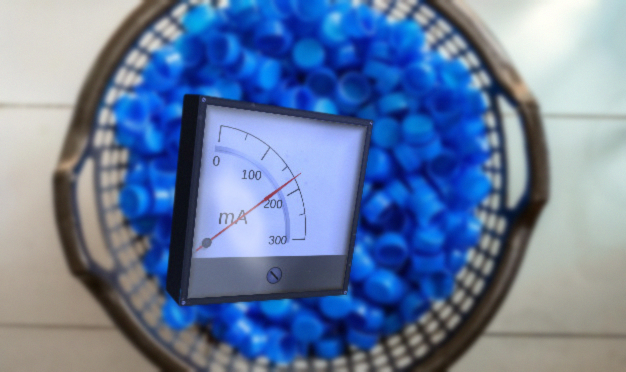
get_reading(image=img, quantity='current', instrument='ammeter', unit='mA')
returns 175 mA
